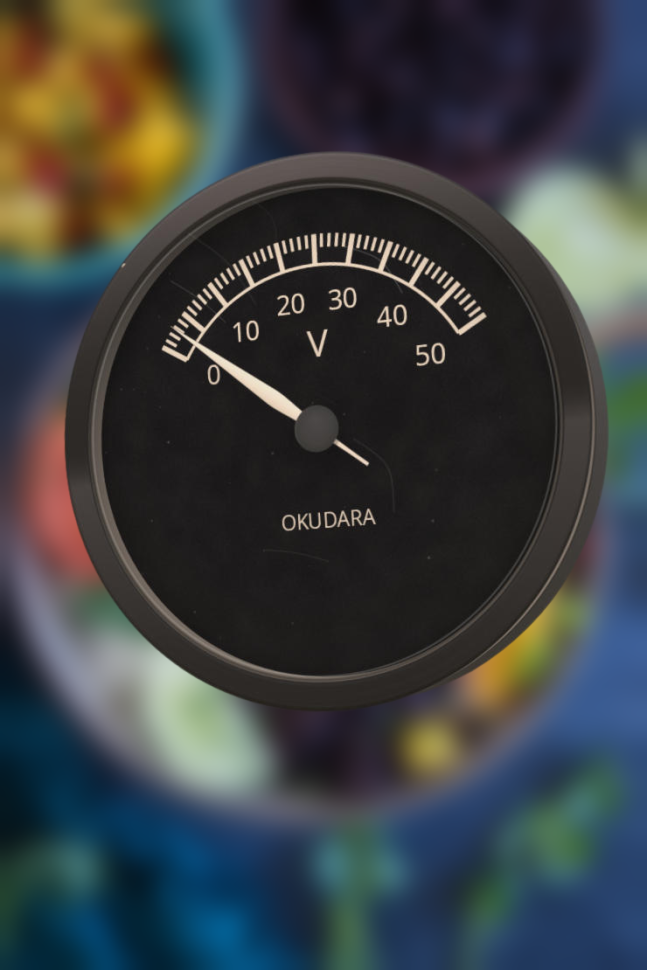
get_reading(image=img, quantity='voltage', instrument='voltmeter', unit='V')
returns 3 V
